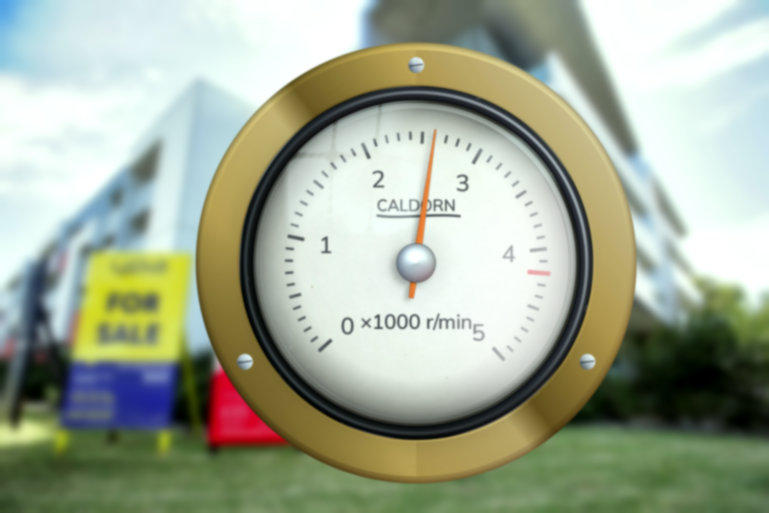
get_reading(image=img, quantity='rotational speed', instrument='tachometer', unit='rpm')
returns 2600 rpm
